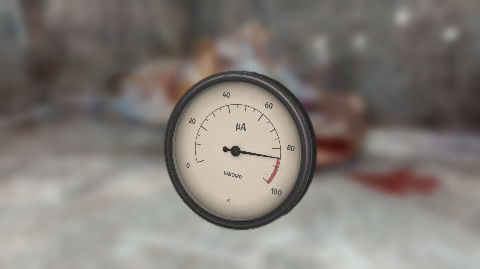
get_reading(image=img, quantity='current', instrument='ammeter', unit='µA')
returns 85 µA
